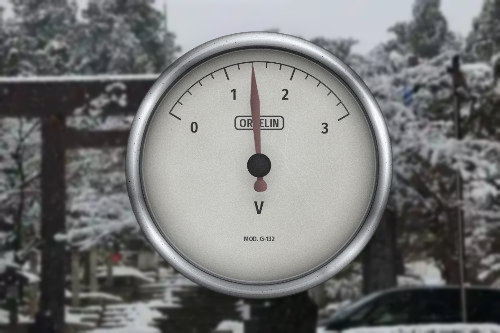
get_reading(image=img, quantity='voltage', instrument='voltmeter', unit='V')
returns 1.4 V
